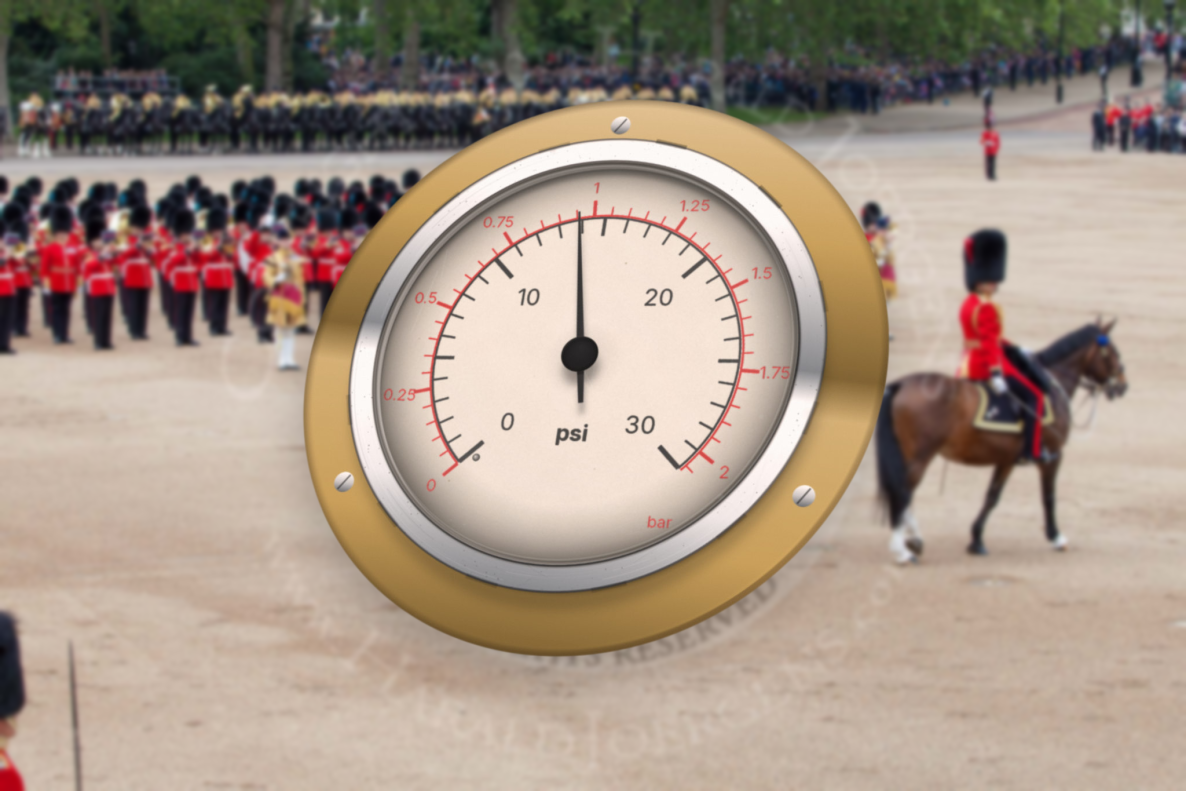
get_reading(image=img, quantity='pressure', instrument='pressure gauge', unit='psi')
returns 14 psi
